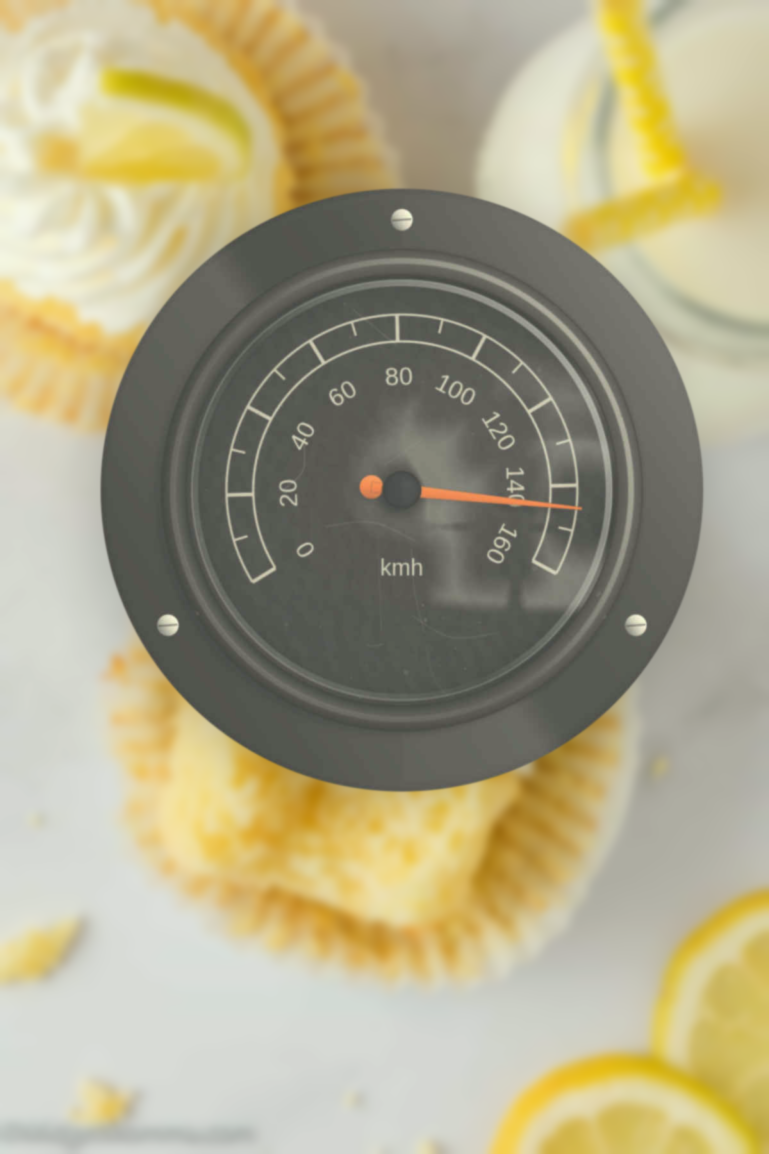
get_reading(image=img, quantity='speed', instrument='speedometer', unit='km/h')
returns 145 km/h
